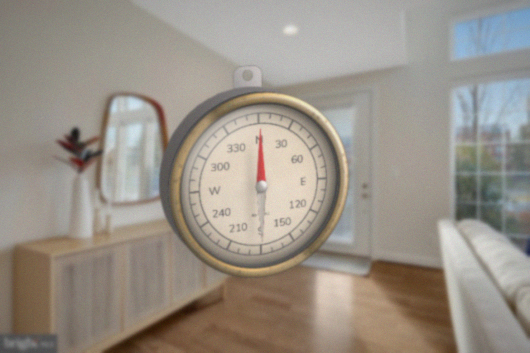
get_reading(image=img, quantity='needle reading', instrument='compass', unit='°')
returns 0 °
